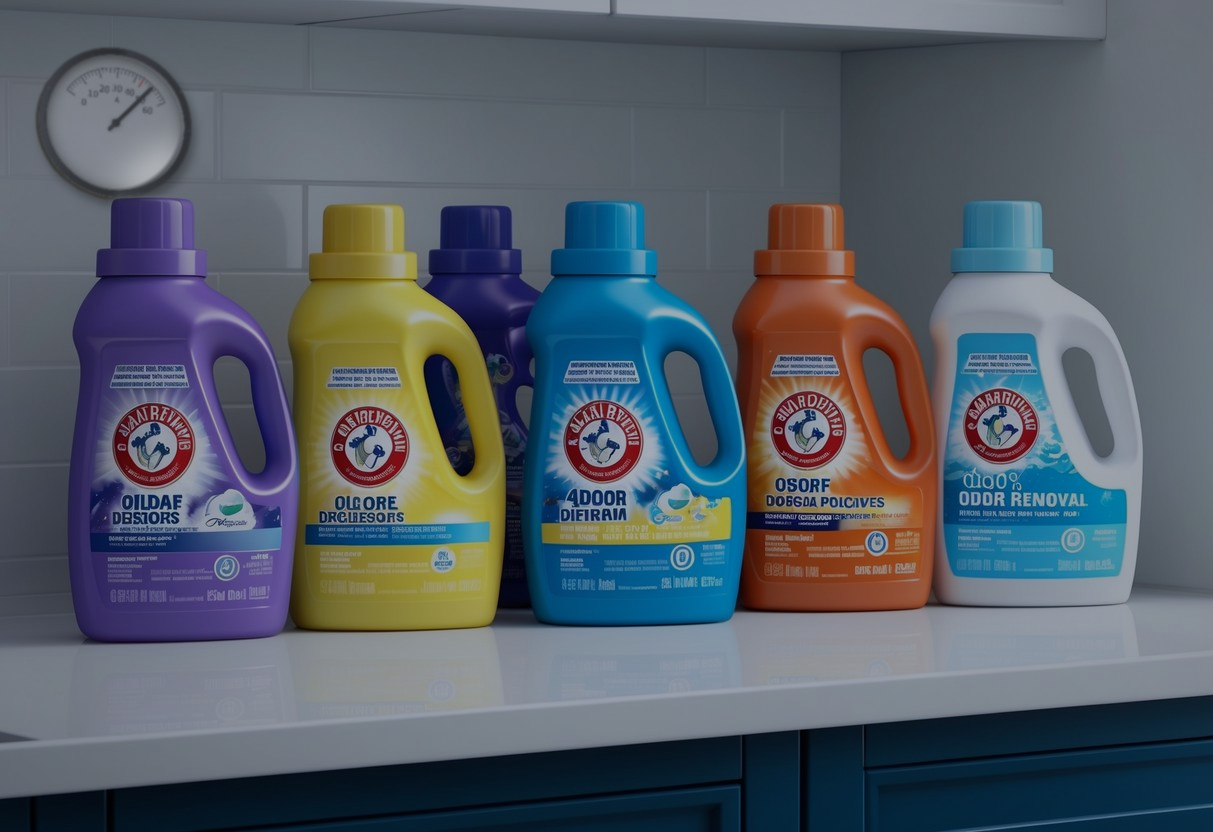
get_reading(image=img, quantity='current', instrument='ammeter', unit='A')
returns 50 A
